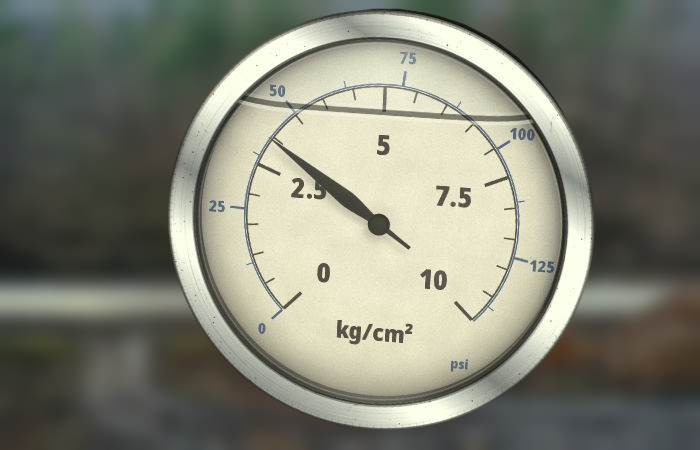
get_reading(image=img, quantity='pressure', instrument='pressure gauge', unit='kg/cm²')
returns 3 kg/cm²
